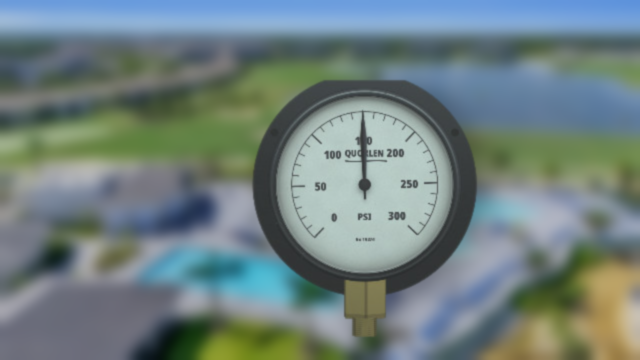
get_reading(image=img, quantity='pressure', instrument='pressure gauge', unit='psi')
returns 150 psi
